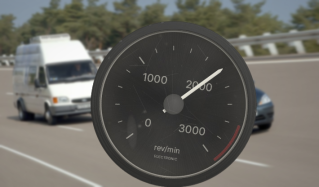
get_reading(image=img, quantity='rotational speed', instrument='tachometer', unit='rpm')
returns 2000 rpm
